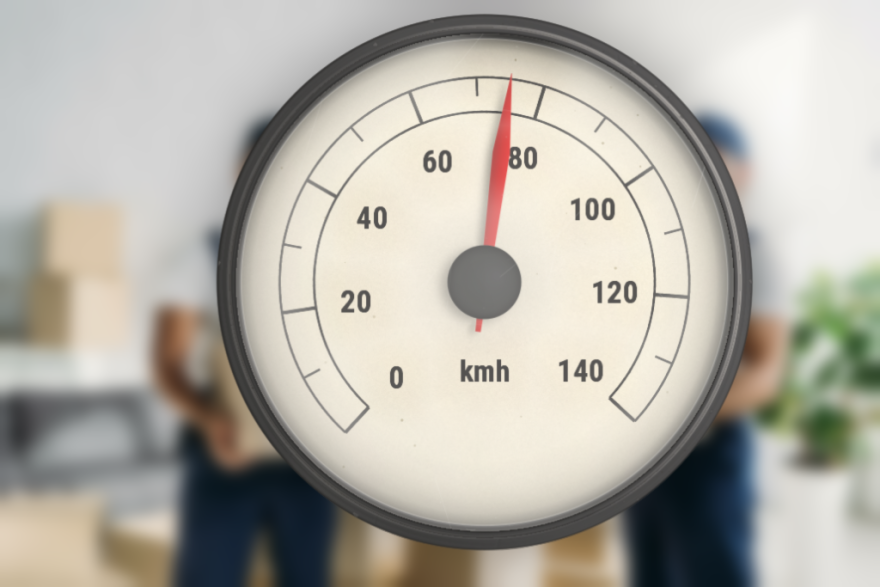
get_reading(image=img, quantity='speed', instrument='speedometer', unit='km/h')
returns 75 km/h
